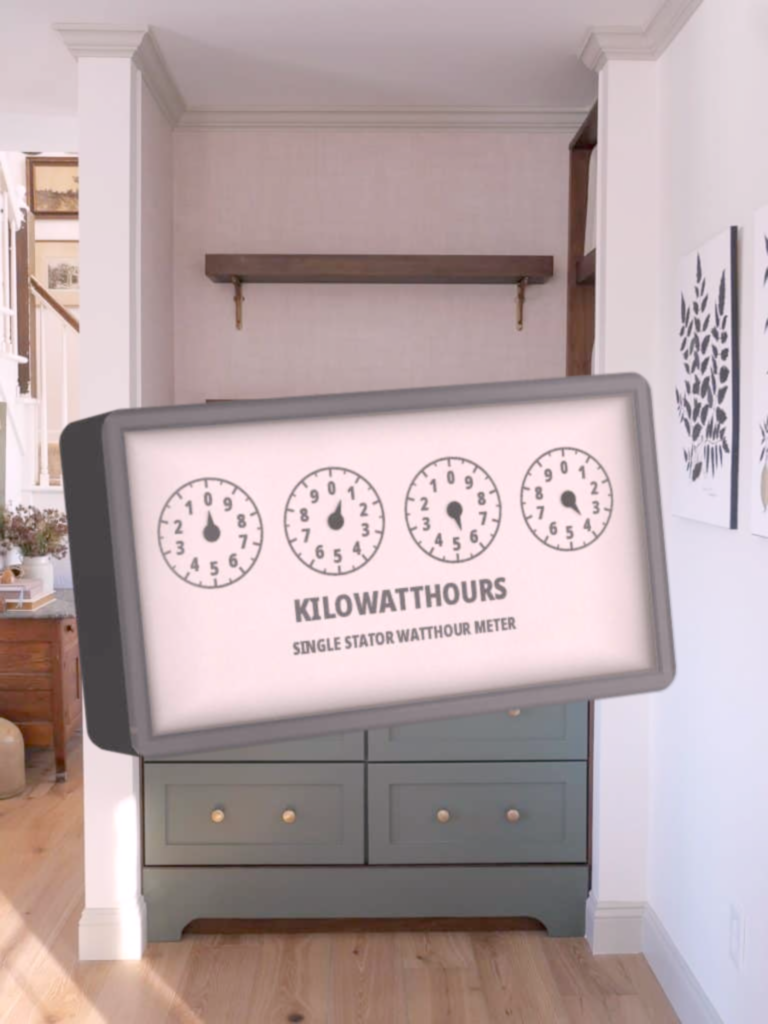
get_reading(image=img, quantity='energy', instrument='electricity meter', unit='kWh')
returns 54 kWh
